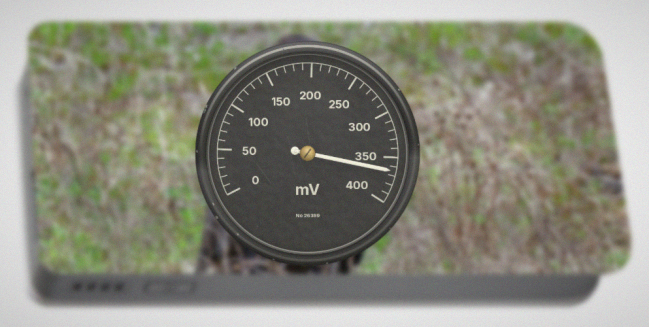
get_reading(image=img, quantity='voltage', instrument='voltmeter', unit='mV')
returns 365 mV
